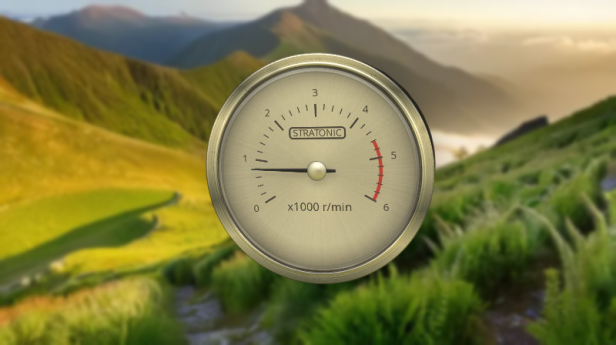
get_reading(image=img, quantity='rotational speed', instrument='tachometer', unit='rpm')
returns 800 rpm
